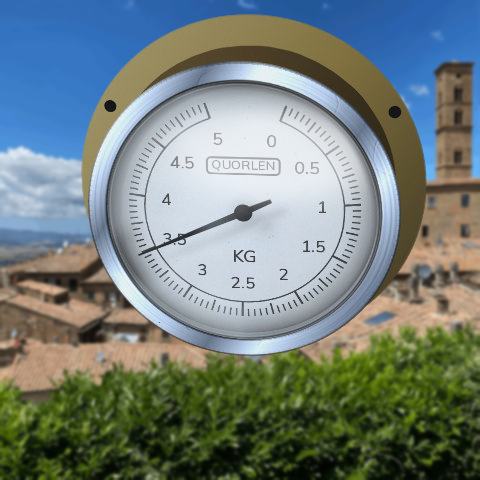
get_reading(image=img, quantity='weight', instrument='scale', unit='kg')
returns 3.5 kg
